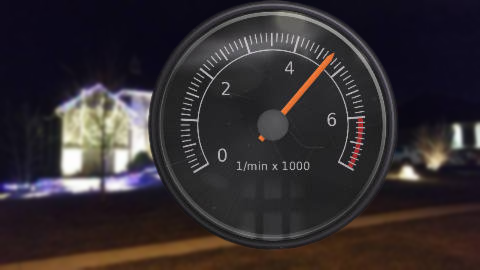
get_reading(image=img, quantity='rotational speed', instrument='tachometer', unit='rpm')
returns 4700 rpm
